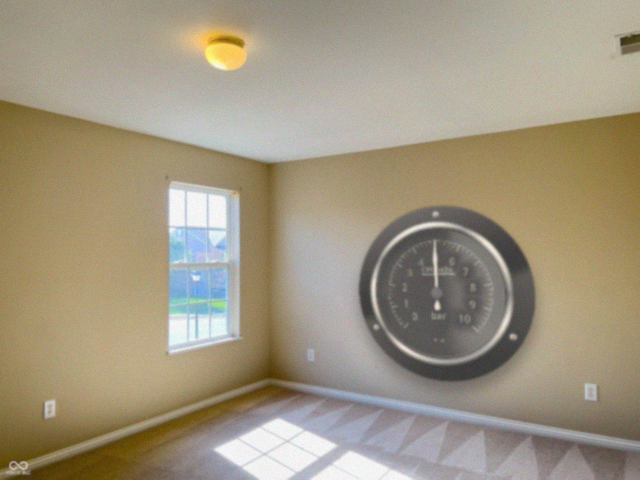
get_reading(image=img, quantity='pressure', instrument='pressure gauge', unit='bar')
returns 5 bar
